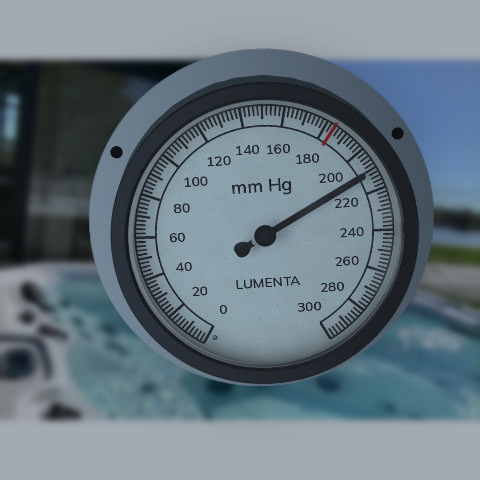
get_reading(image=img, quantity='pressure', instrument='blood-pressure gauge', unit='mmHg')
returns 210 mmHg
